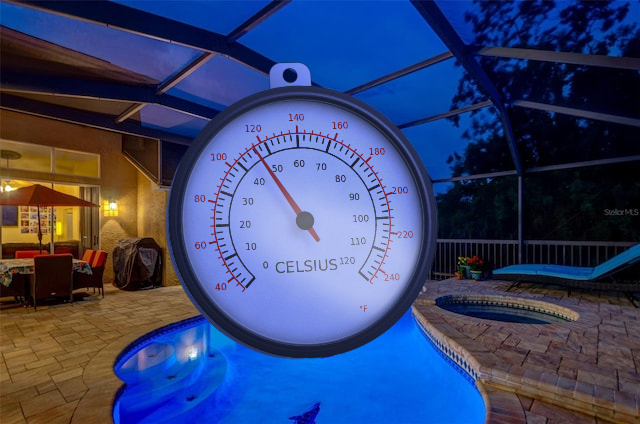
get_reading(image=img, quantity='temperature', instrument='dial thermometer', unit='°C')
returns 46 °C
